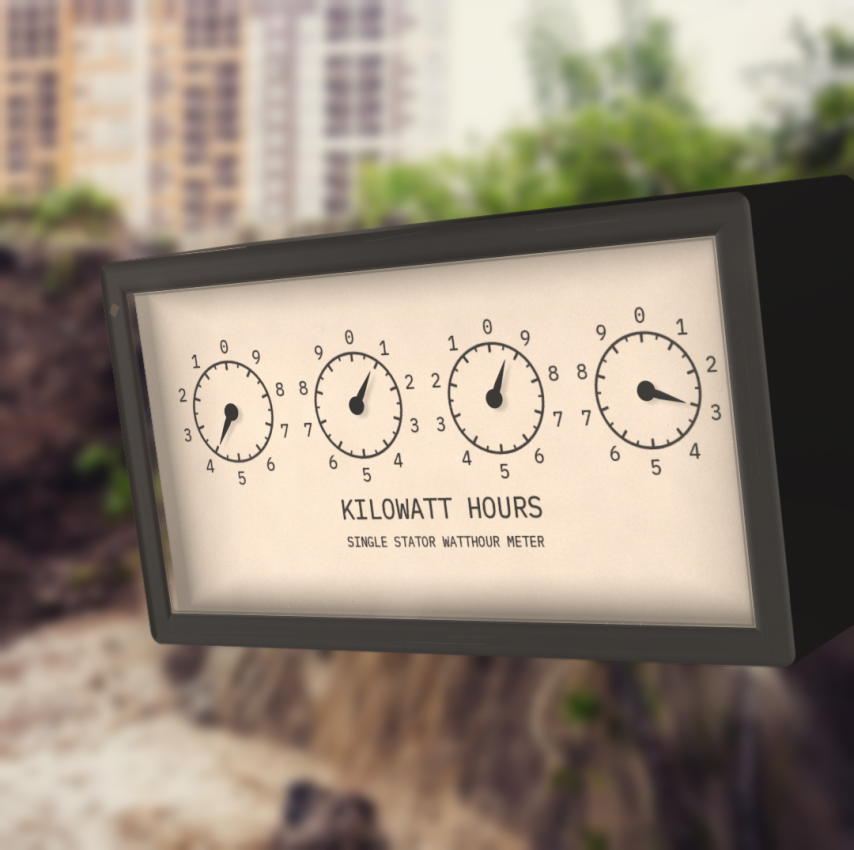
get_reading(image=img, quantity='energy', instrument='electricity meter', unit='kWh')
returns 4093 kWh
